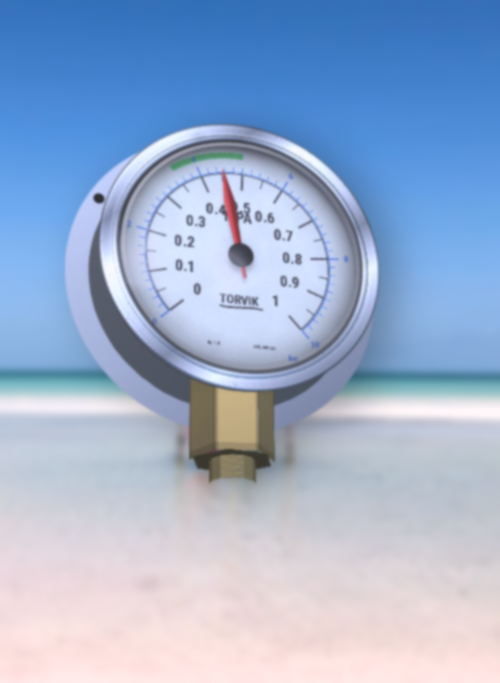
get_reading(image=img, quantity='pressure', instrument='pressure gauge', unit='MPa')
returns 0.45 MPa
